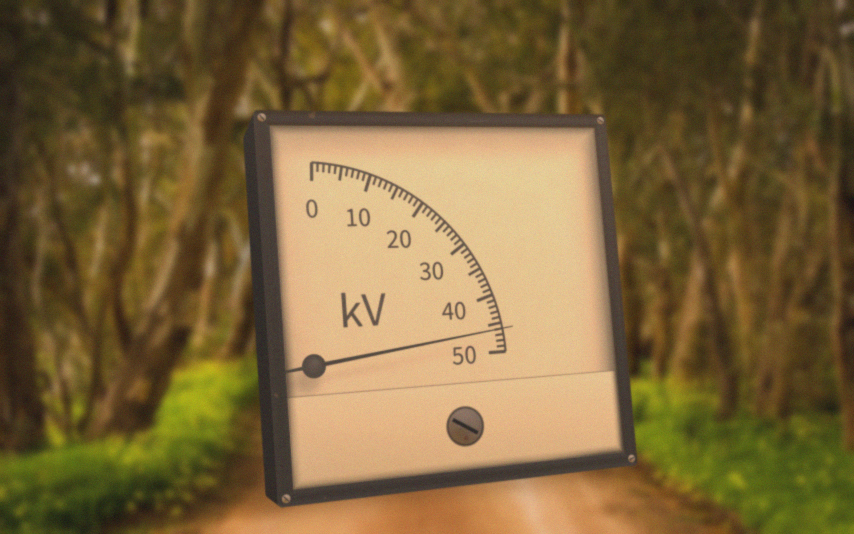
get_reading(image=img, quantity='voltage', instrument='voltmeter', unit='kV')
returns 46 kV
